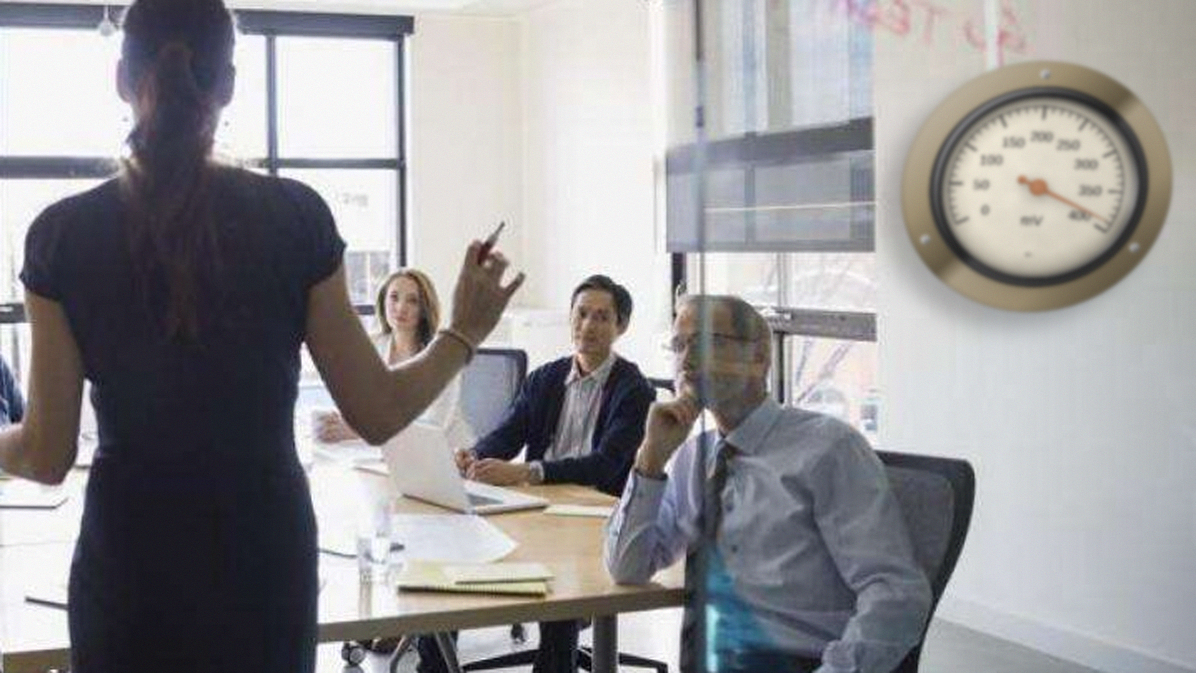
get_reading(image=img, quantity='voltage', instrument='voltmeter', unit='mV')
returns 390 mV
